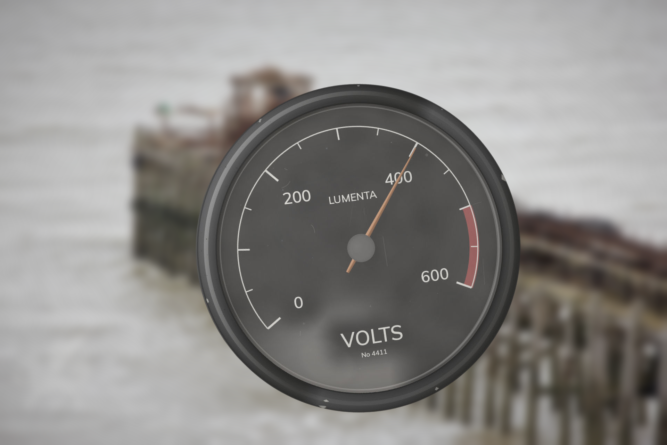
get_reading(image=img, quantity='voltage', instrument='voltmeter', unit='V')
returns 400 V
